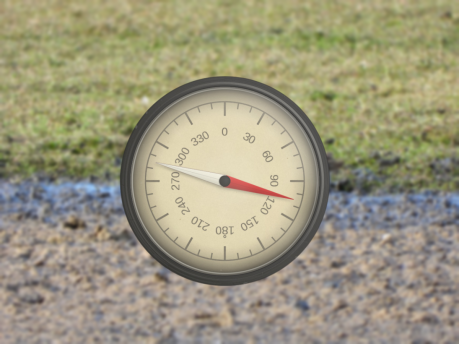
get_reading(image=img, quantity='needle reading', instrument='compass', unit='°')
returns 105 °
